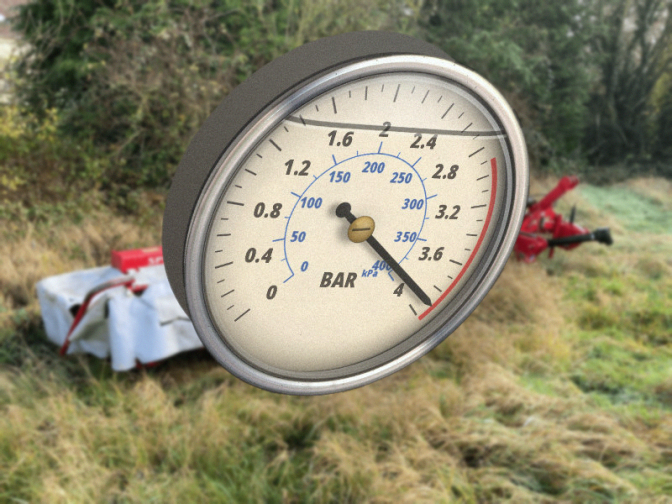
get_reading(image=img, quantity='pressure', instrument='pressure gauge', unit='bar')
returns 3.9 bar
